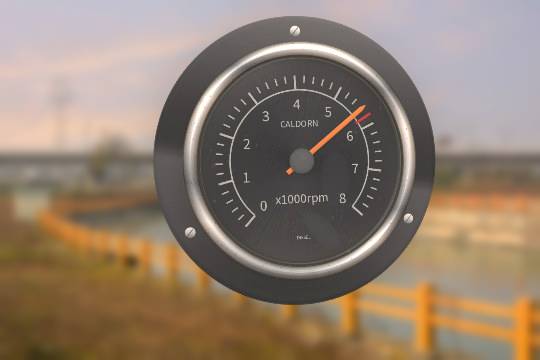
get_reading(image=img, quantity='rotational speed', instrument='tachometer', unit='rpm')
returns 5600 rpm
